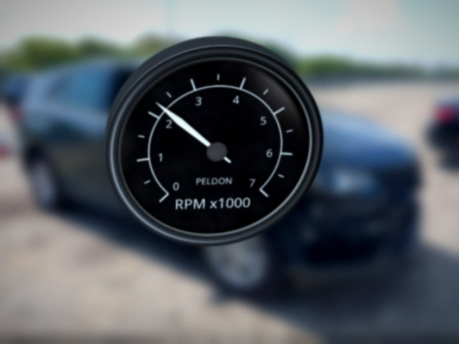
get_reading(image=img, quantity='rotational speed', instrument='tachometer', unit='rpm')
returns 2250 rpm
